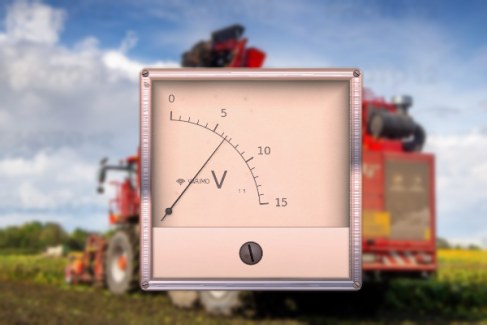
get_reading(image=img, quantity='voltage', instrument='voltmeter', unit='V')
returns 6.5 V
